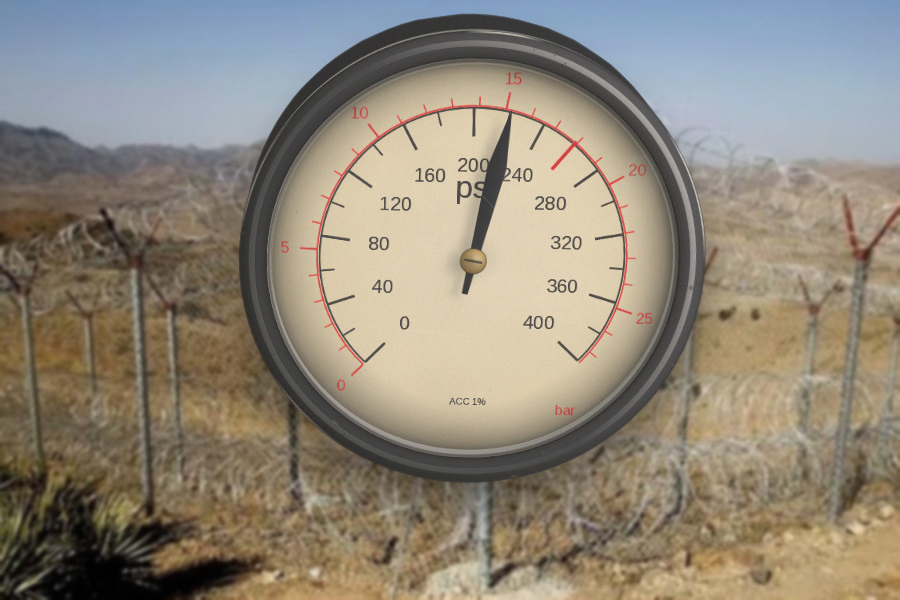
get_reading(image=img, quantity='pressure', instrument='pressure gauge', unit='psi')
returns 220 psi
